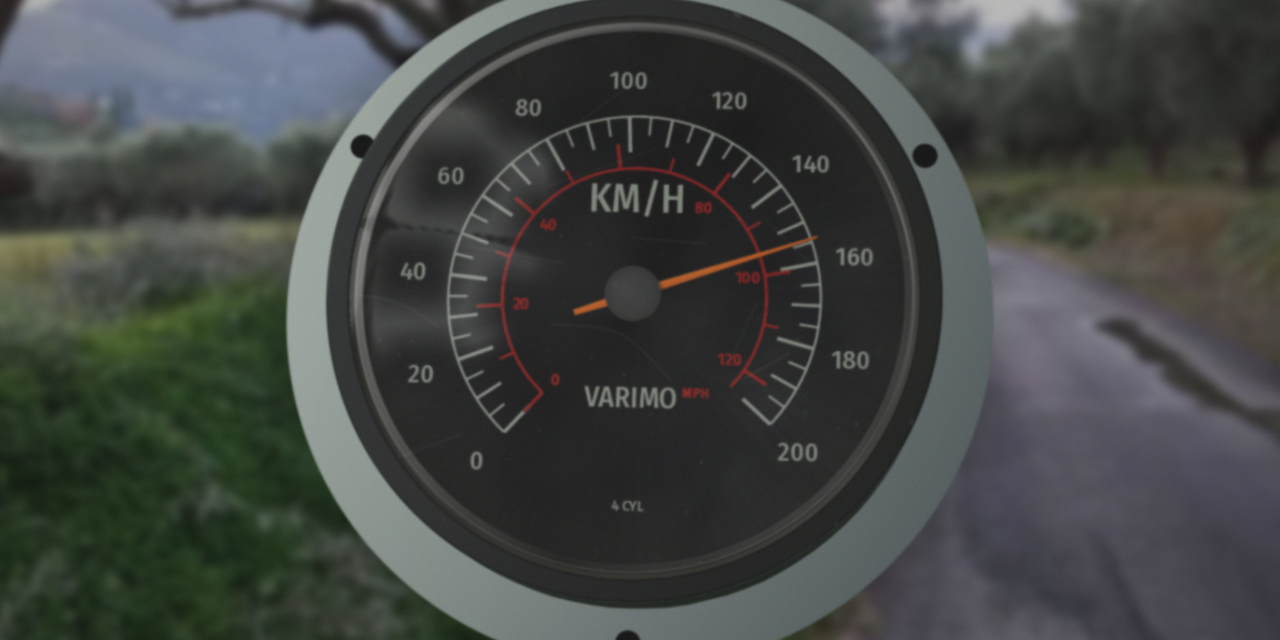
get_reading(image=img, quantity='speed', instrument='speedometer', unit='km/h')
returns 155 km/h
